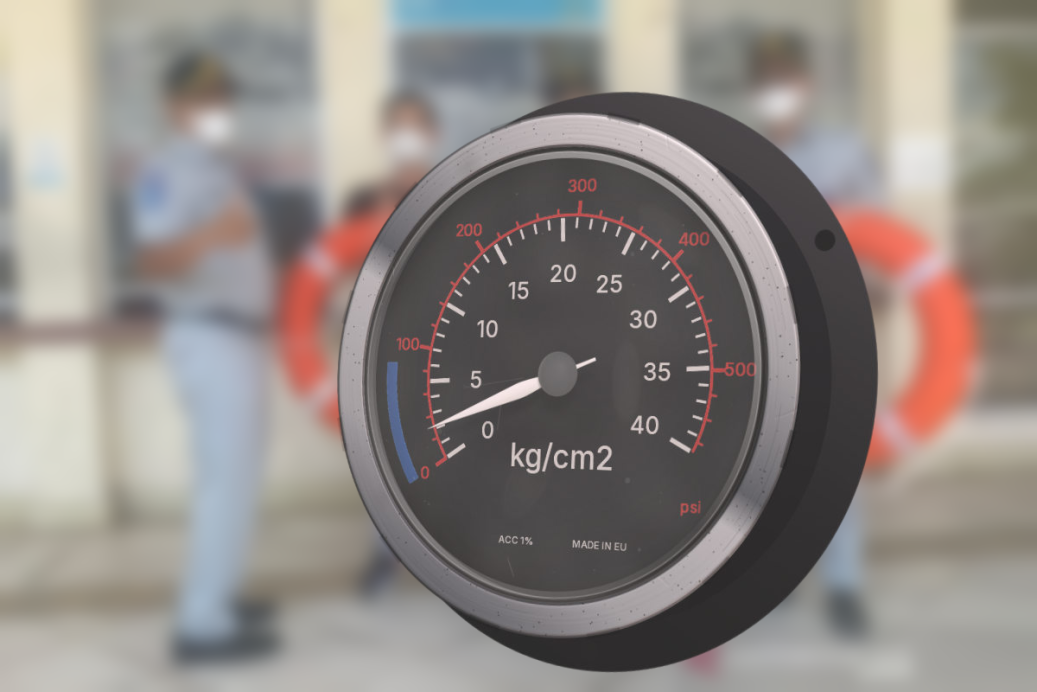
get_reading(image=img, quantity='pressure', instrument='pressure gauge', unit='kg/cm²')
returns 2 kg/cm²
